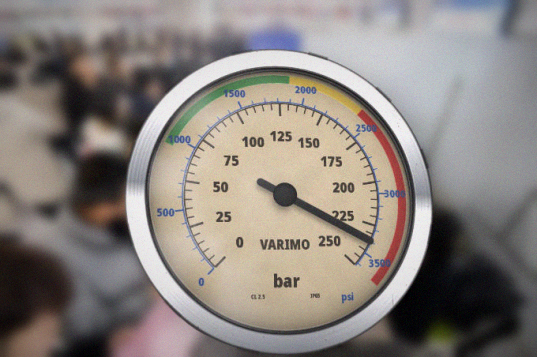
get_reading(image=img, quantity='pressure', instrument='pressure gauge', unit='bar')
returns 235 bar
